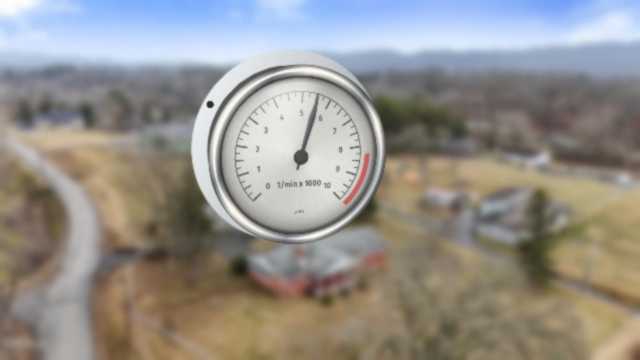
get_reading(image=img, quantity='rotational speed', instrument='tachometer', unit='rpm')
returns 5500 rpm
